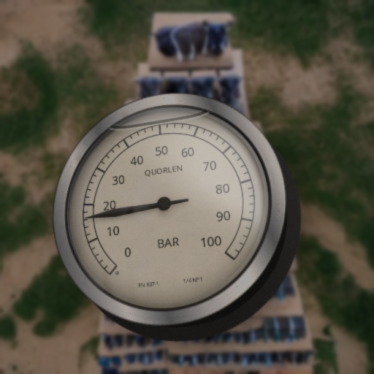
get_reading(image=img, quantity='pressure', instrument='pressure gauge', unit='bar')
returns 16 bar
